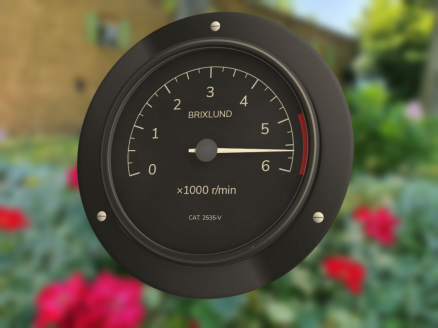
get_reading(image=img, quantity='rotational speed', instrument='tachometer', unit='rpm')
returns 5625 rpm
